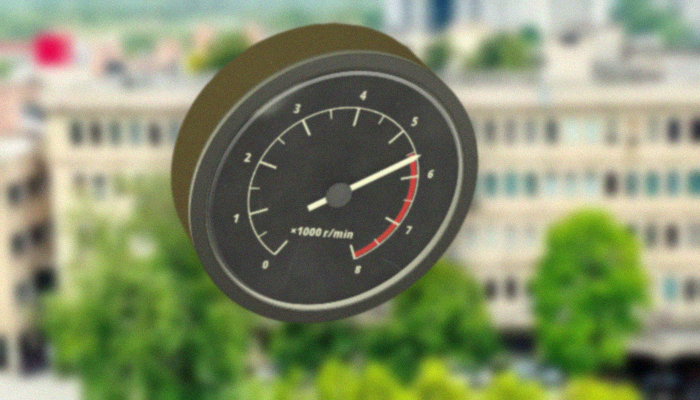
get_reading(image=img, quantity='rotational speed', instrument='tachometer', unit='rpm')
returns 5500 rpm
